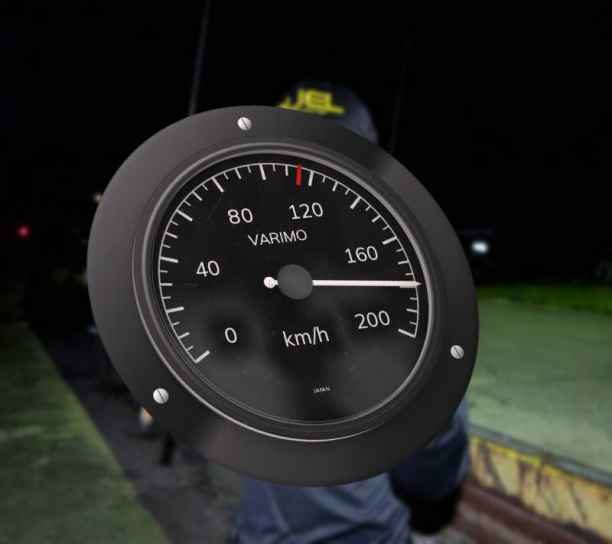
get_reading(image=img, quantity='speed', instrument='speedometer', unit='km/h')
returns 180 km/h
